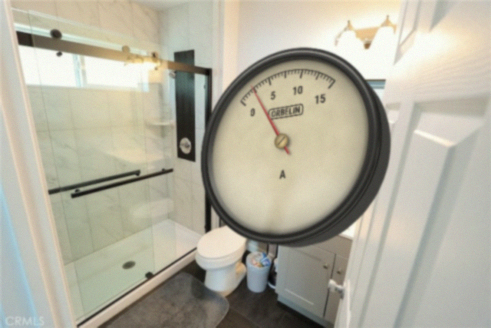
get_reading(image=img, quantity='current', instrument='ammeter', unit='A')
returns 2.5 A
